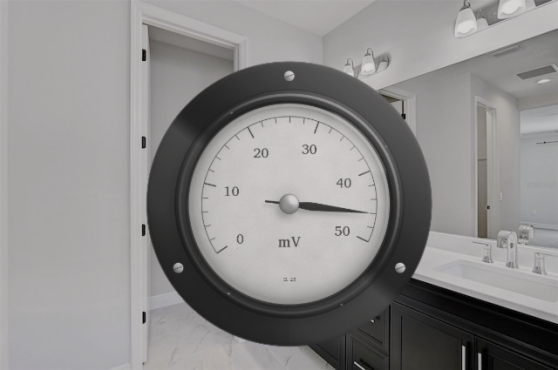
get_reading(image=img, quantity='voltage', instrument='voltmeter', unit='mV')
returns 46 mV
